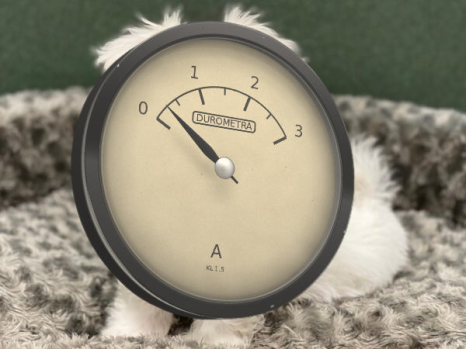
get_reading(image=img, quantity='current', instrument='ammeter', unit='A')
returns 0.25 A
